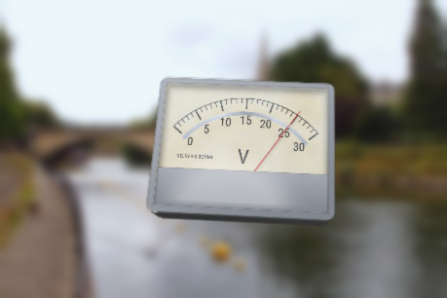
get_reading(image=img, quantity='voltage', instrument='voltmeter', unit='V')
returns 25 V
